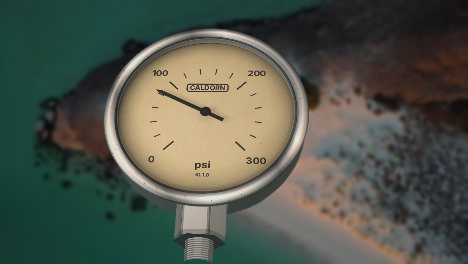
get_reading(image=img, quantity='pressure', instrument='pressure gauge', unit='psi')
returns 80 psi
